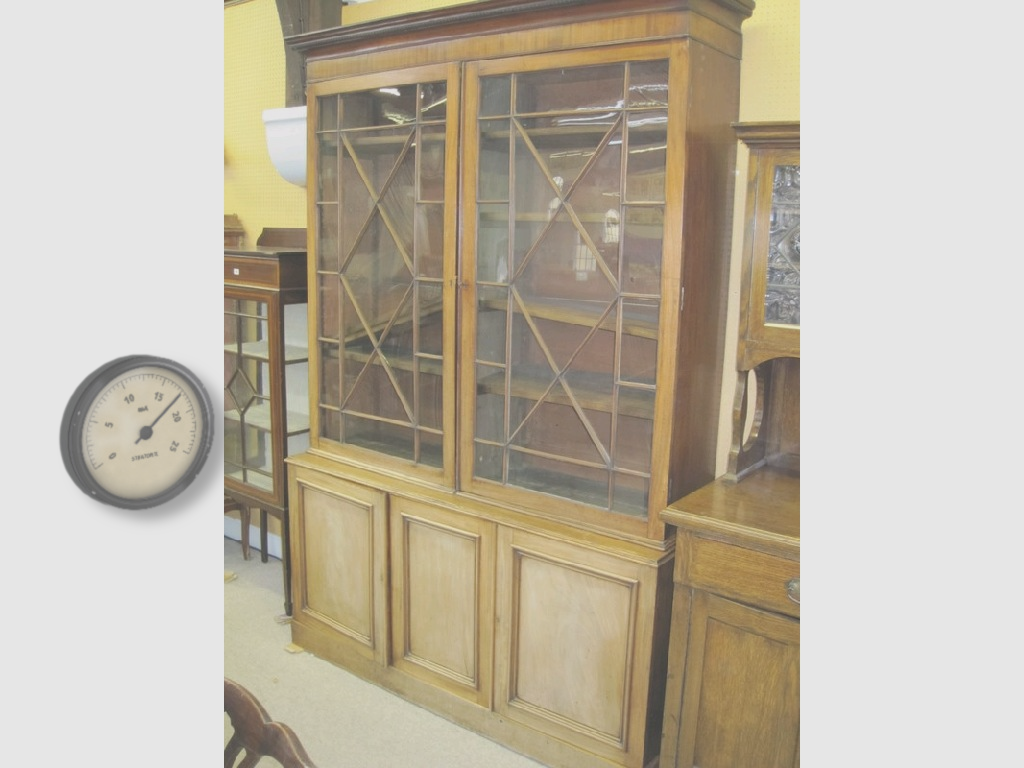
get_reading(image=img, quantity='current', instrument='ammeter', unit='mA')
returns 17.5 mA
